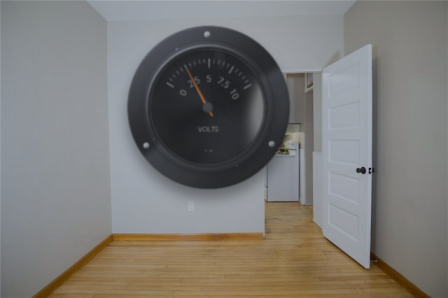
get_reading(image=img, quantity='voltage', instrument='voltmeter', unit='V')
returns 2.5 V
